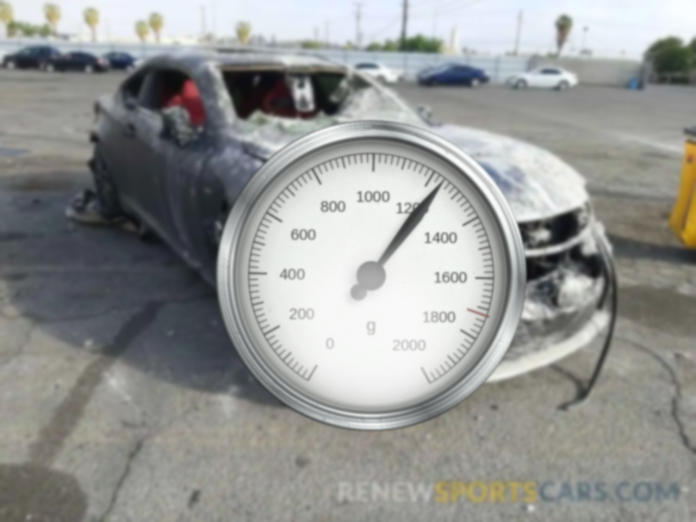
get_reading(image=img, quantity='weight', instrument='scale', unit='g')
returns 1240 g
